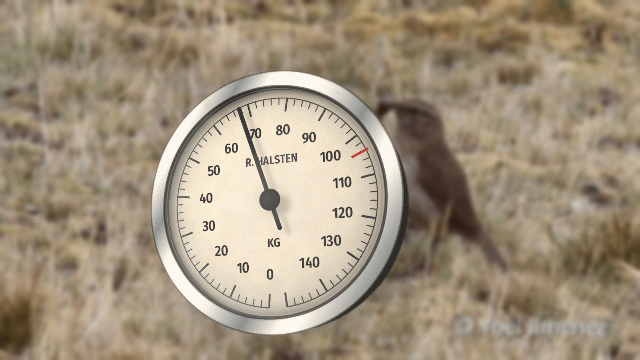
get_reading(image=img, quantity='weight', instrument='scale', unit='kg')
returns 68 kg
